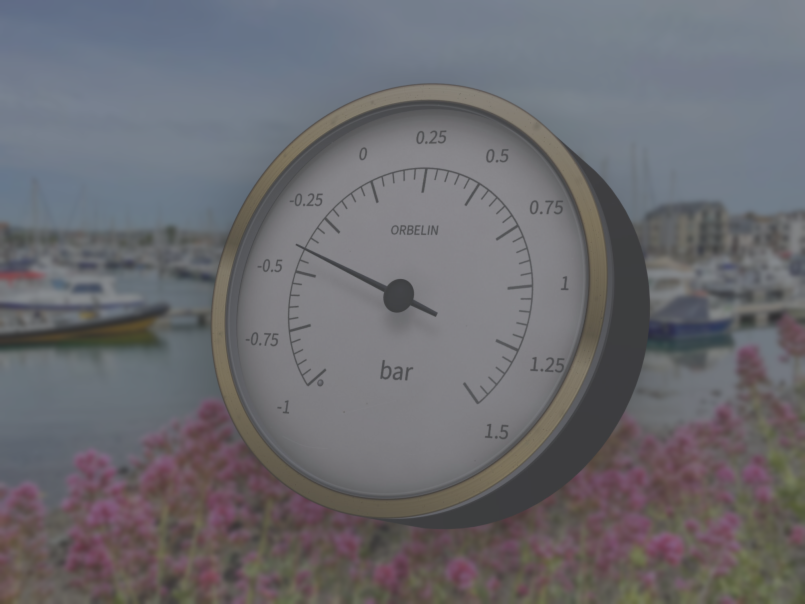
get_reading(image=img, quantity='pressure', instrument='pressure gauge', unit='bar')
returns -0.4 bar
